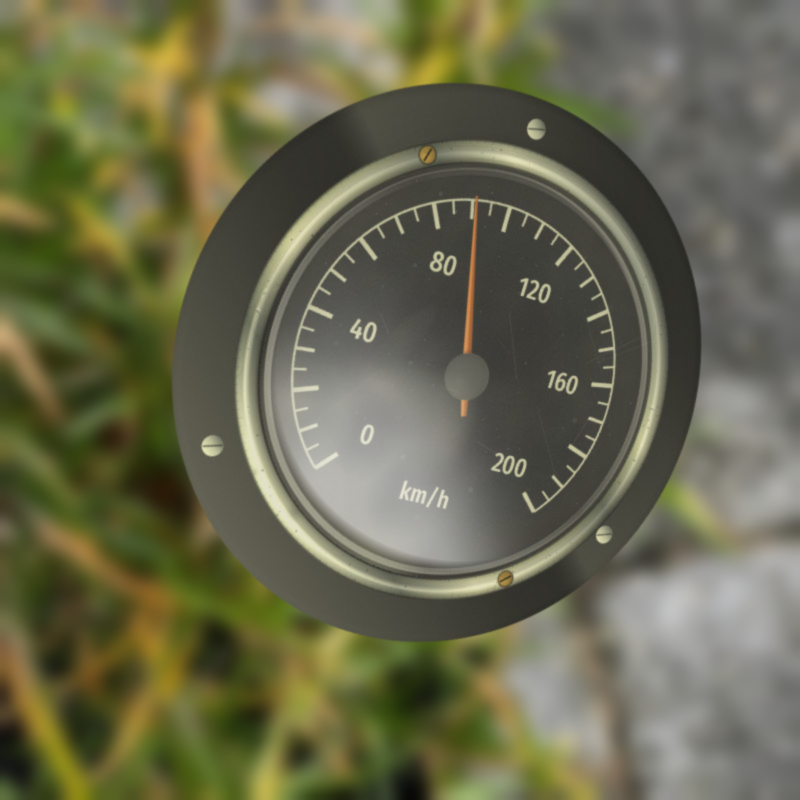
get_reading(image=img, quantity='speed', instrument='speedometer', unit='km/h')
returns 90 km/h
